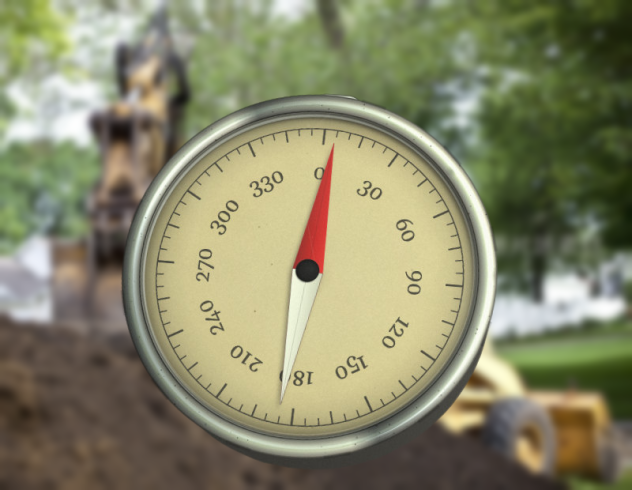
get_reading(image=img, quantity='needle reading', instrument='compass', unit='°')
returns 5 °
